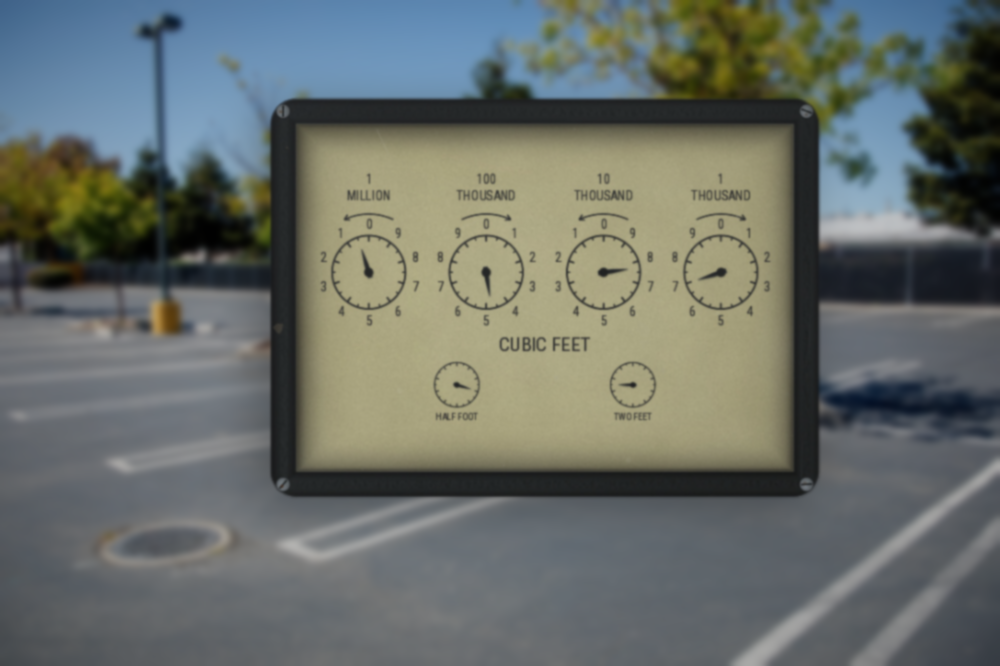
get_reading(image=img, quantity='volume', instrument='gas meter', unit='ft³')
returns 47700 ft³
